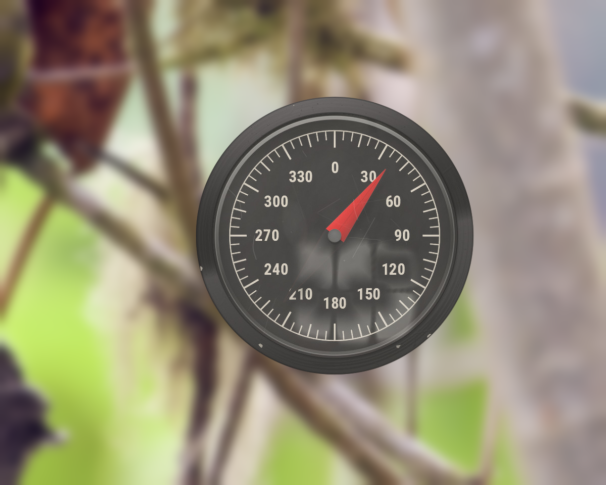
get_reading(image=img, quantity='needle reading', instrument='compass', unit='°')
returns 37.5 °
